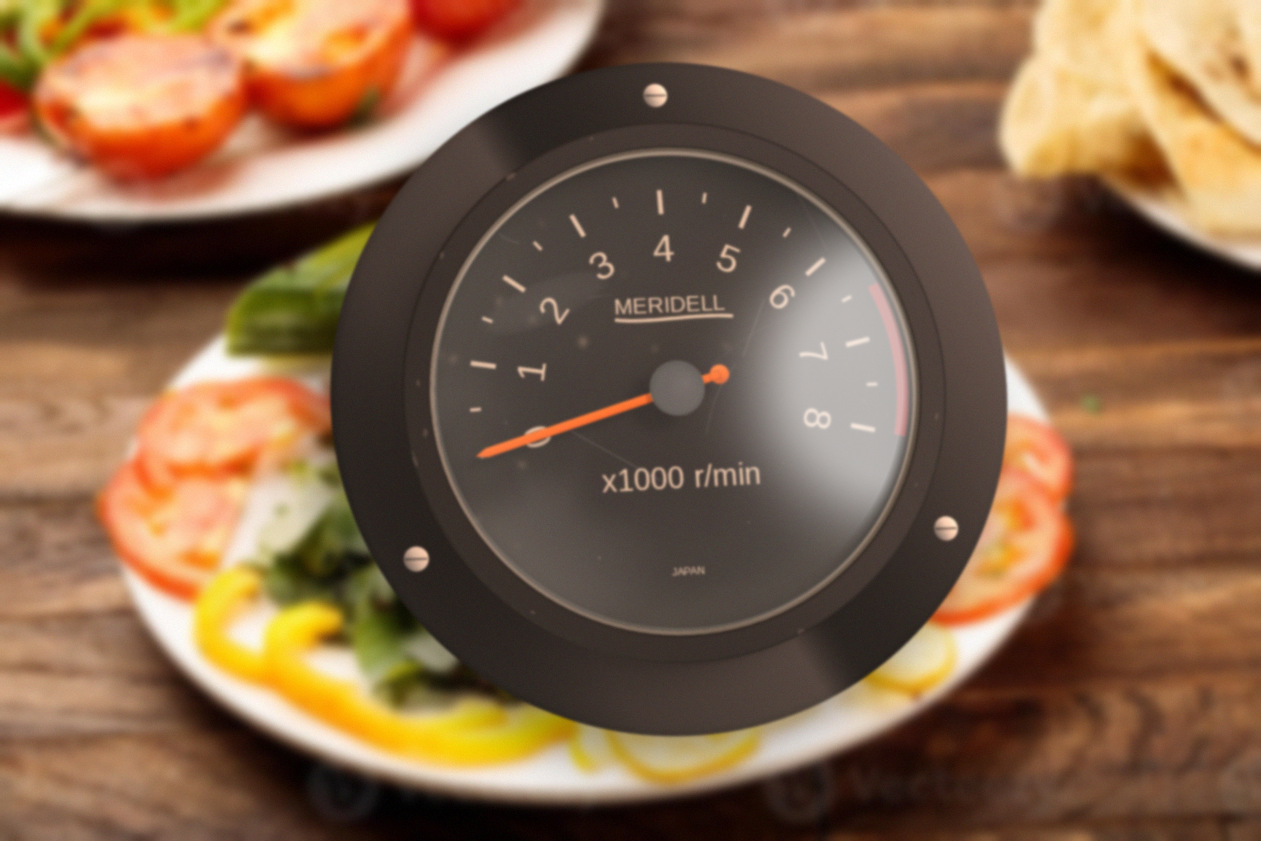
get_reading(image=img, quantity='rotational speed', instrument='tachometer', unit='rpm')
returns 0 rpm
